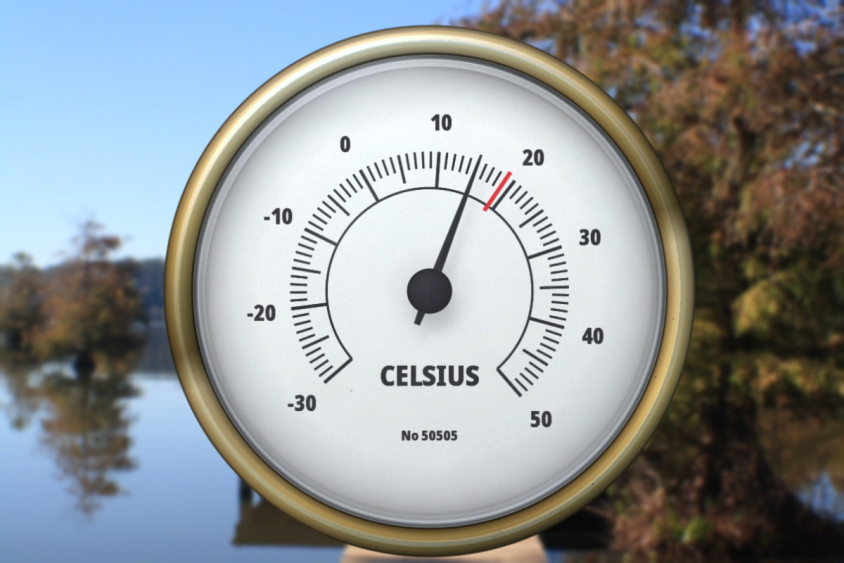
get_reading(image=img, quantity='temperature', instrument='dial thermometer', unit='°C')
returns 15 °C
